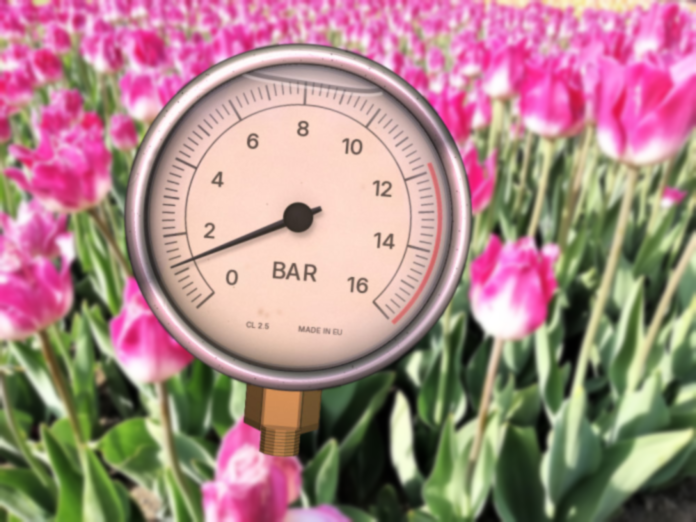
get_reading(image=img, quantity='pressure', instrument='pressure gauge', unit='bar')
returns 1.2 bar
